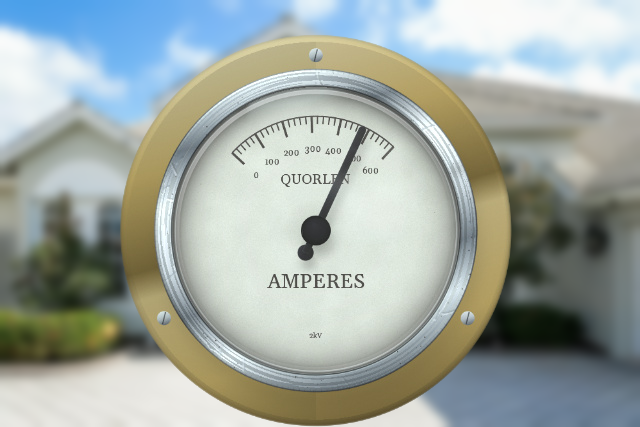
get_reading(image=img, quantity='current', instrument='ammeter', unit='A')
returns 480 A
